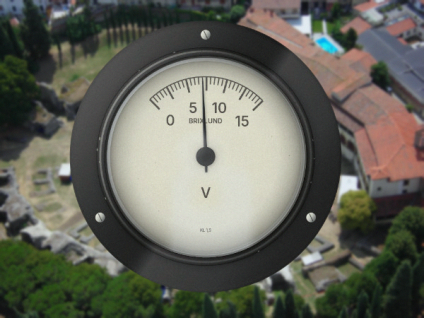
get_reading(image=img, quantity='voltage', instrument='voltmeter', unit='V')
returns 7 V
